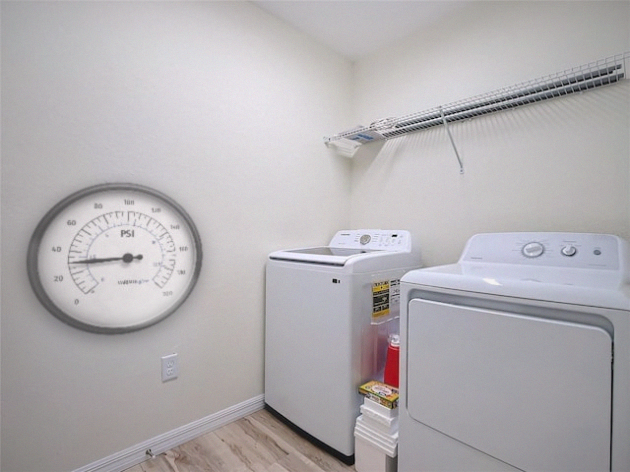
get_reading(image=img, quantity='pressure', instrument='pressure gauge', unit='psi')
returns 30 psi
